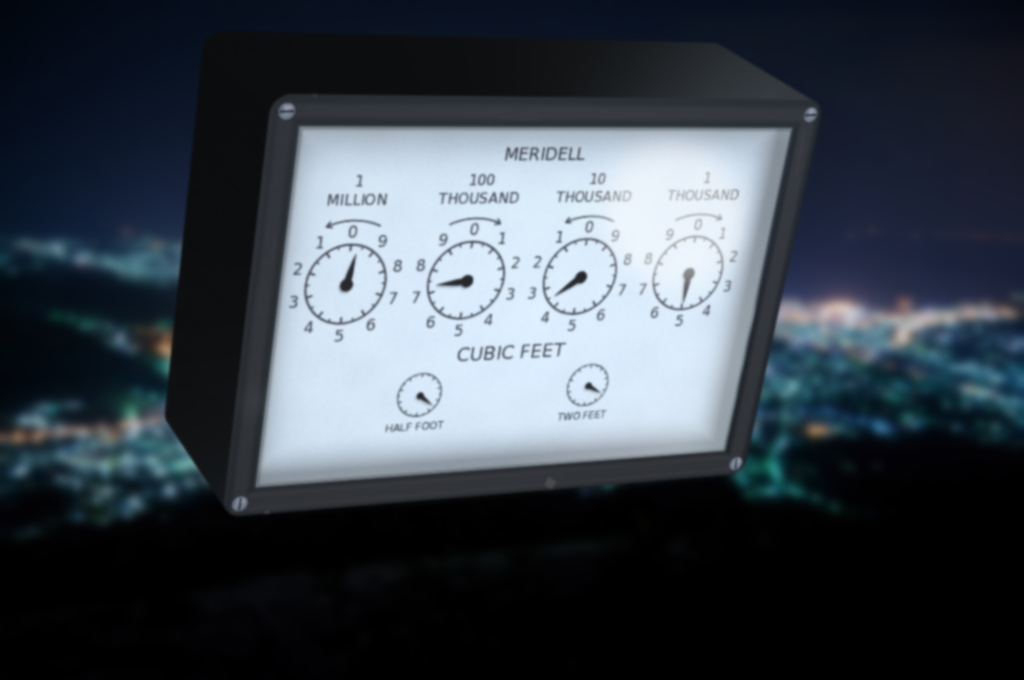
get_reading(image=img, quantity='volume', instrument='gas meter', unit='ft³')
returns 973500 ft³
